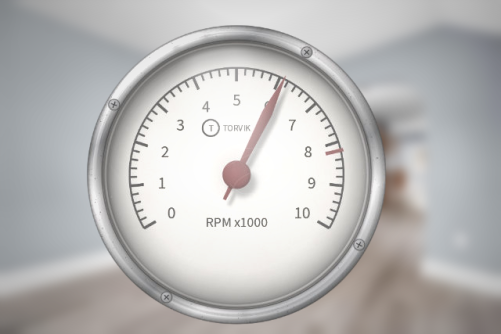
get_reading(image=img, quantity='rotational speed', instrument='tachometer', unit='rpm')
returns 6100 rpm
